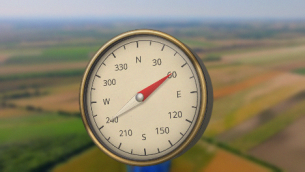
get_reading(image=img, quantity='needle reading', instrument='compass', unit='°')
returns 60 °
